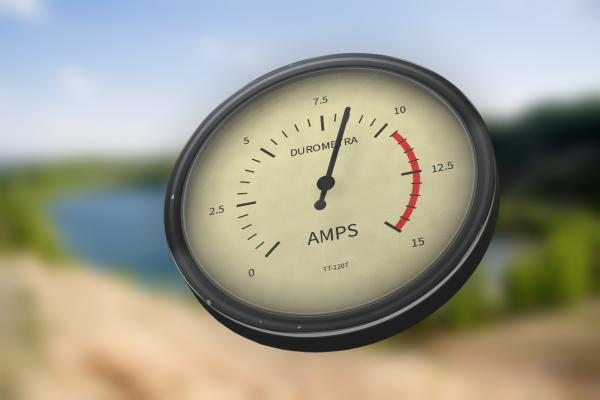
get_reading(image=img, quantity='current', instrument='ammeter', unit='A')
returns 8.5 A
